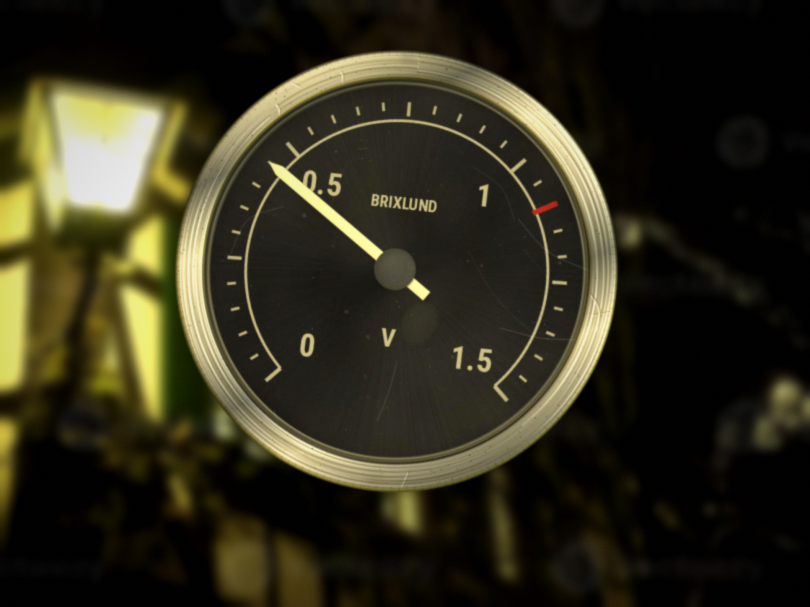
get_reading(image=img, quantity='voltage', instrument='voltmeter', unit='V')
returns 0.45 V
